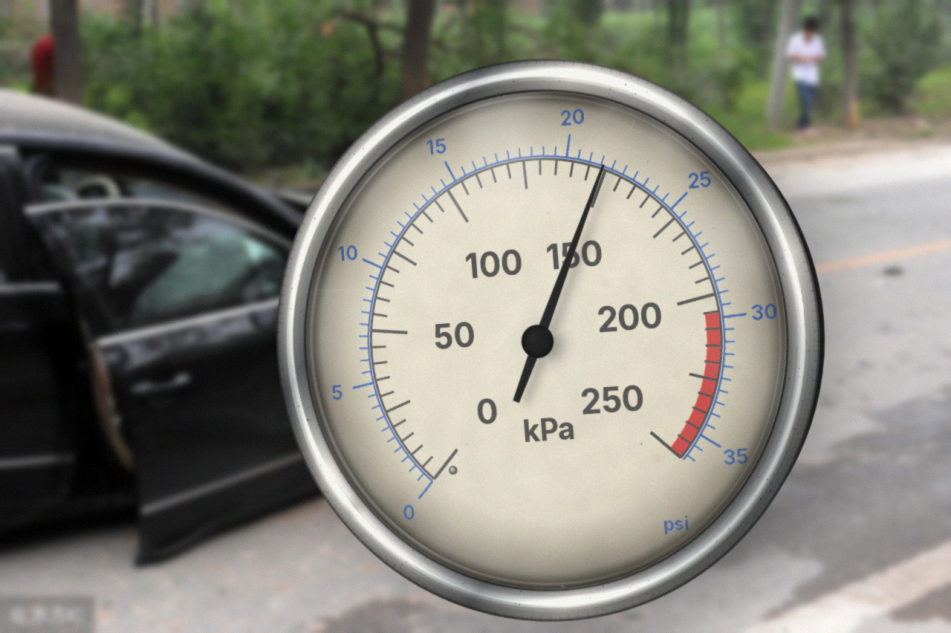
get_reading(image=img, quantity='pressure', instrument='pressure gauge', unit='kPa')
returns 150 kPa
